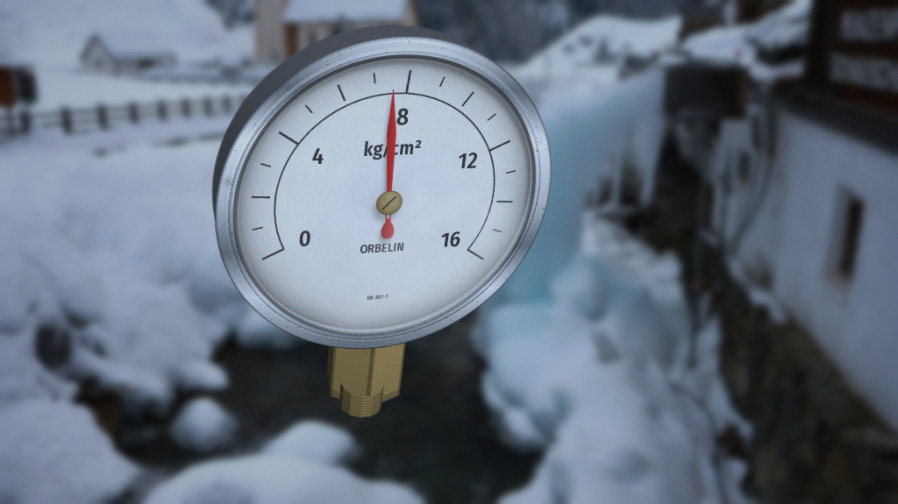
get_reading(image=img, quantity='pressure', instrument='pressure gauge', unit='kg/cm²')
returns 7.5 kg/cm²
